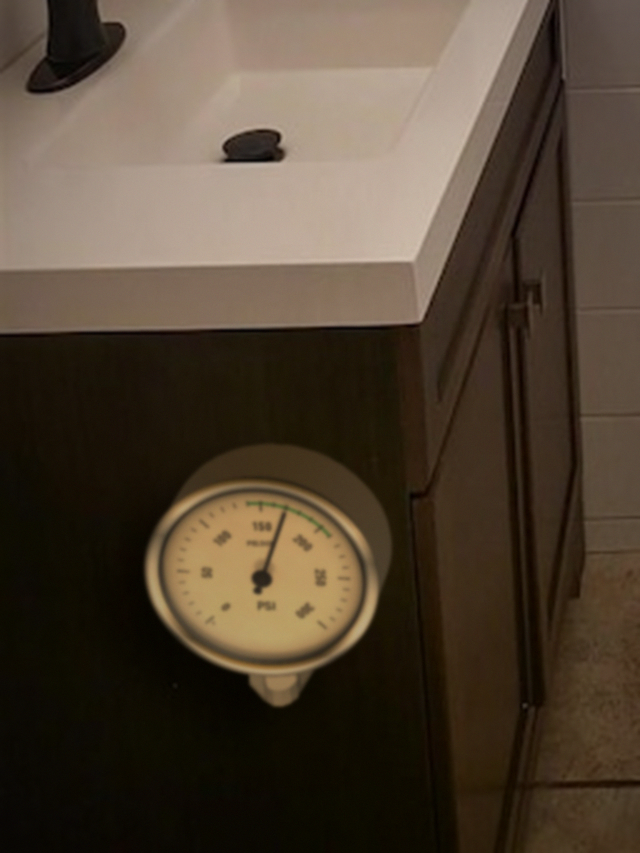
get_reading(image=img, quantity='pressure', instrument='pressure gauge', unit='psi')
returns 170 psi
